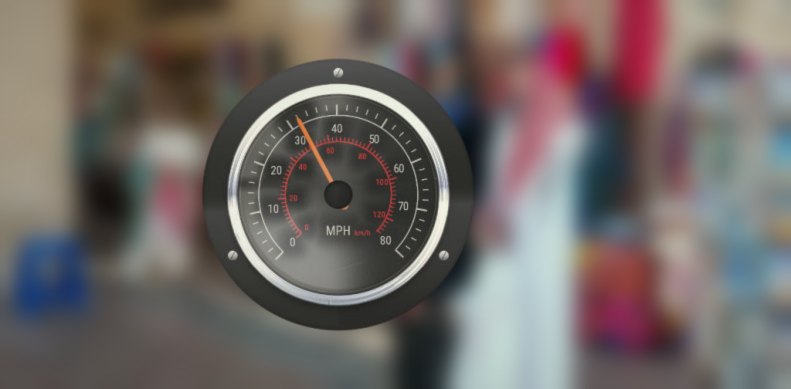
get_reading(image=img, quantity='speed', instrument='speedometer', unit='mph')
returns 32 mph
